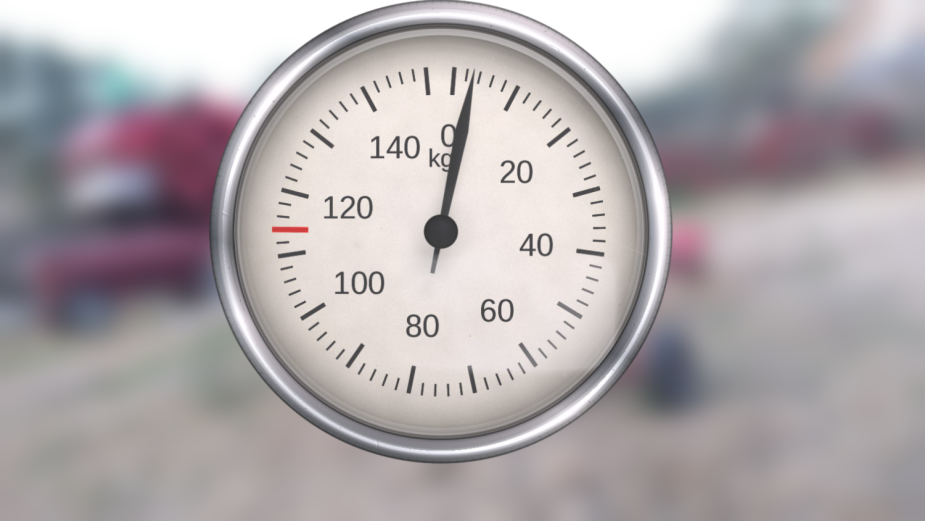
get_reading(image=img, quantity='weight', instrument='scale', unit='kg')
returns 3 kg
